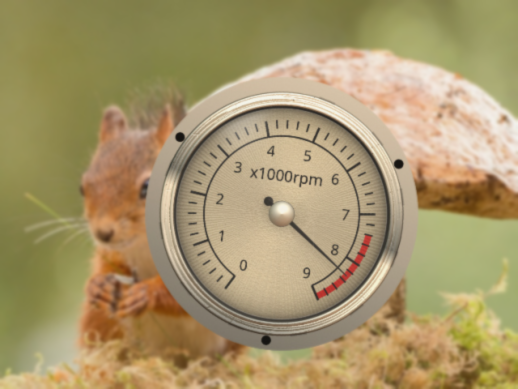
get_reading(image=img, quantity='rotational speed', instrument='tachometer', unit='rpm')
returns 8300 rpm
